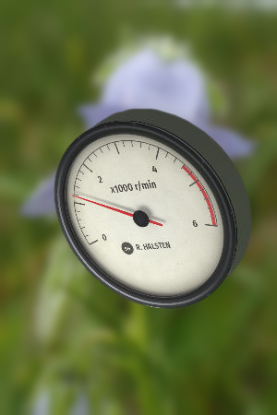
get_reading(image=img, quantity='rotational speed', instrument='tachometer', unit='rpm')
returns 1200 rpm
